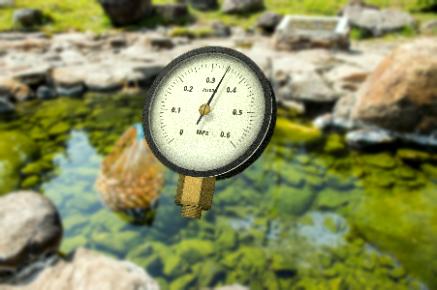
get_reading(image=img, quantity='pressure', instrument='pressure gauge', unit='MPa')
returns 0.35 MPa
